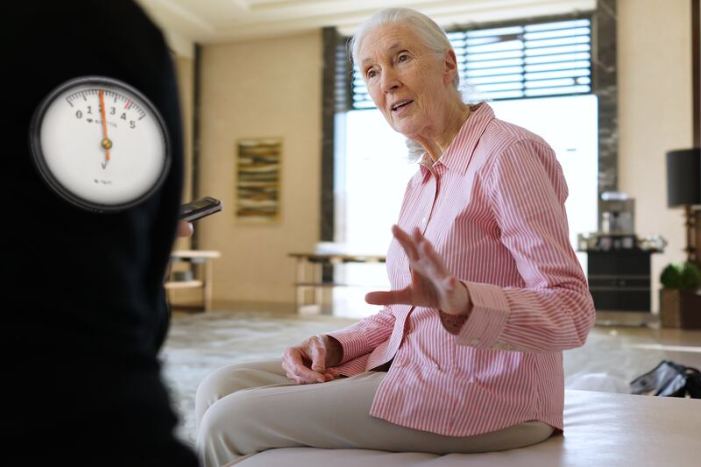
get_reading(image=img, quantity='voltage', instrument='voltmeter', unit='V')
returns 2 V
